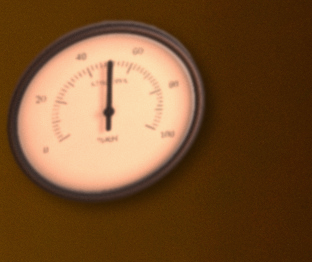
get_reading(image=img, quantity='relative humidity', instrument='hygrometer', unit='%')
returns 50 %
